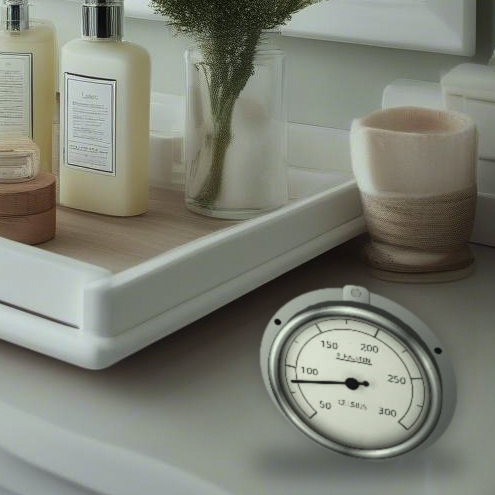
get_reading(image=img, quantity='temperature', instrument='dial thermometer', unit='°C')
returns 87.5 °C
